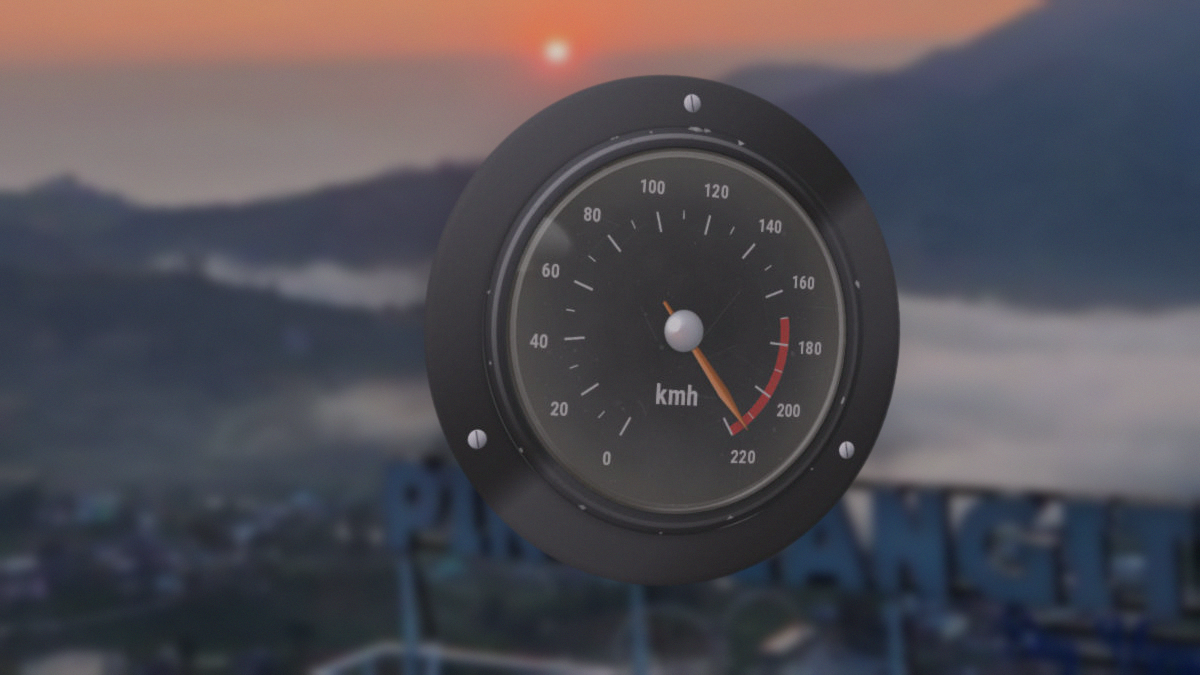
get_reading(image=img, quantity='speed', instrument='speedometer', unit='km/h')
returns 215 km/h
